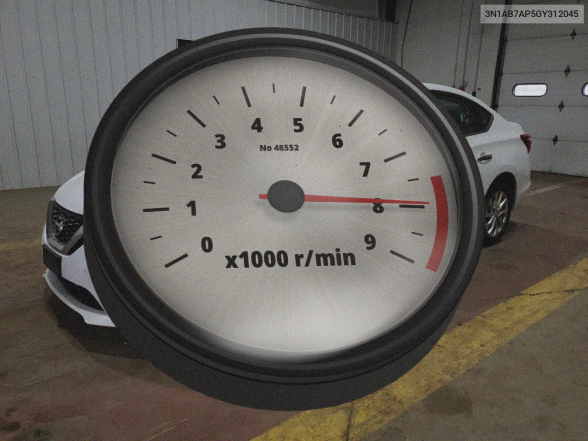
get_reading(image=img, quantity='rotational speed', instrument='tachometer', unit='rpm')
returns 8000 rpm
